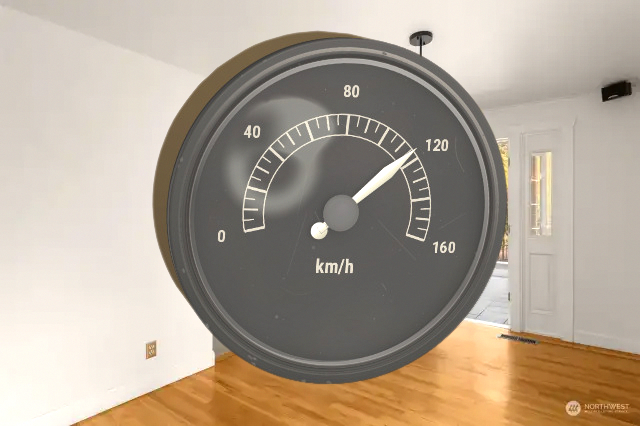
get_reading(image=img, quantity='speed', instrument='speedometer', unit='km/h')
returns 115 km/h
